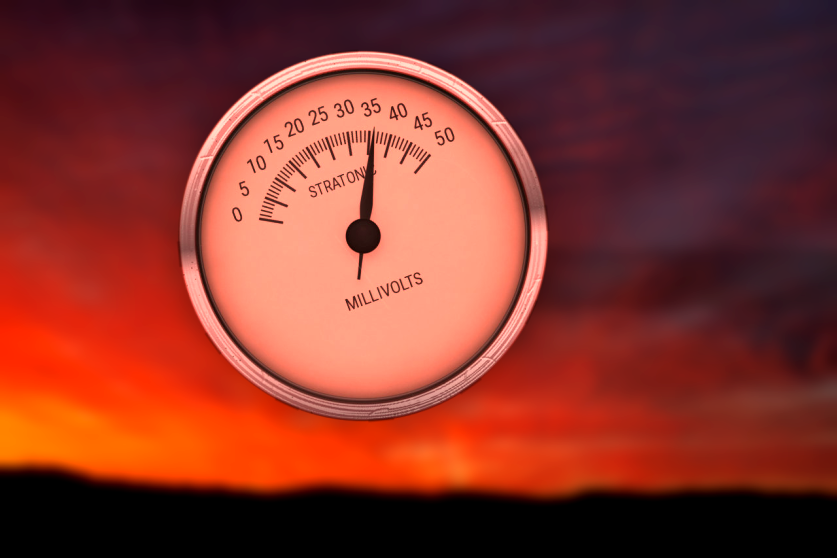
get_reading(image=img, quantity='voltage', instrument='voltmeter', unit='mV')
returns 36 mV
